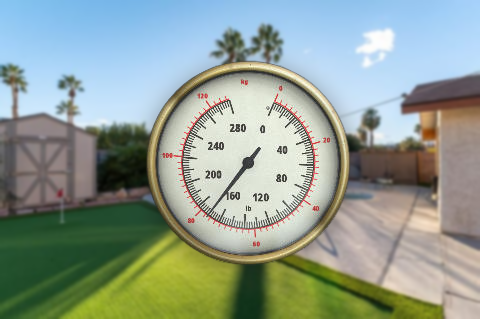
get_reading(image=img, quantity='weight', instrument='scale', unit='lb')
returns 170 lb
